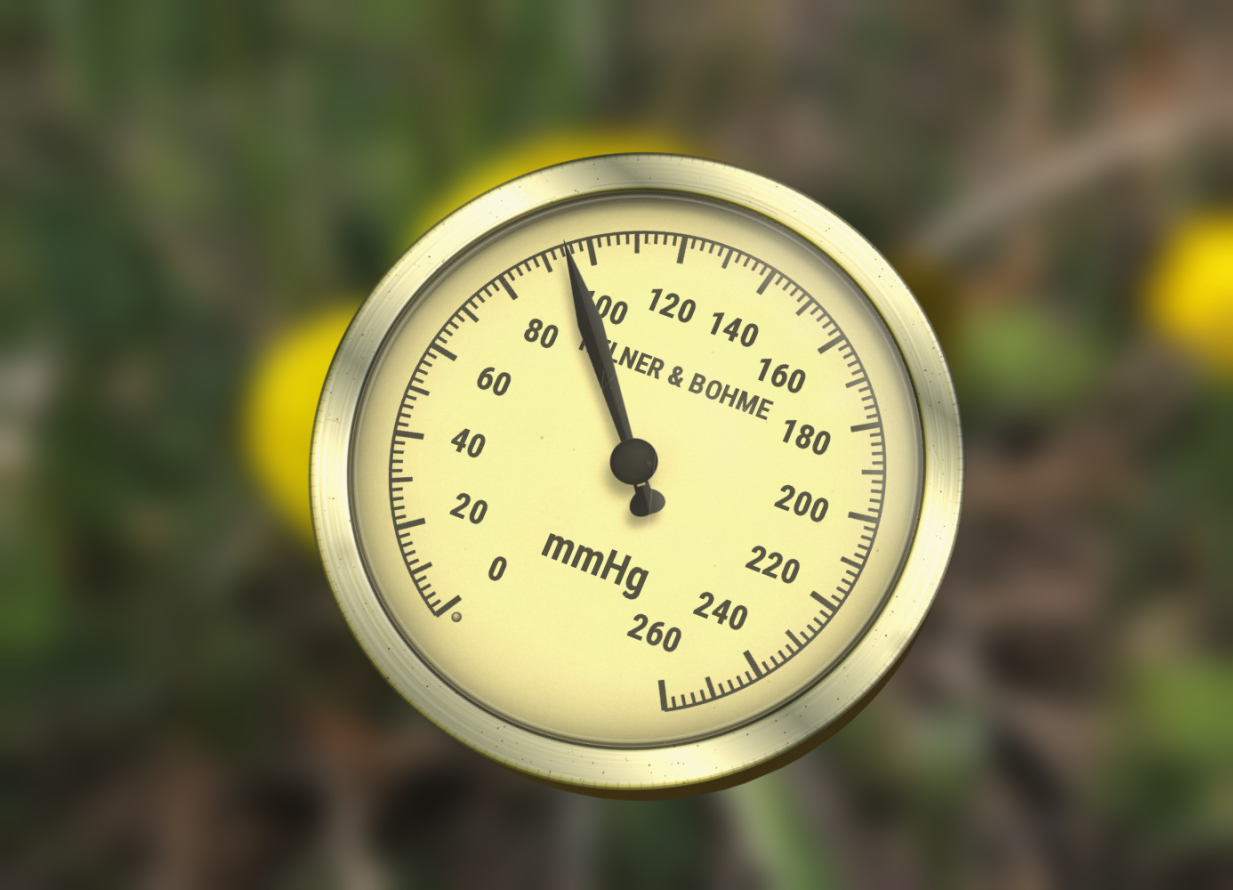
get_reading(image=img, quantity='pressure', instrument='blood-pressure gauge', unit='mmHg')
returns 95 mmHg
